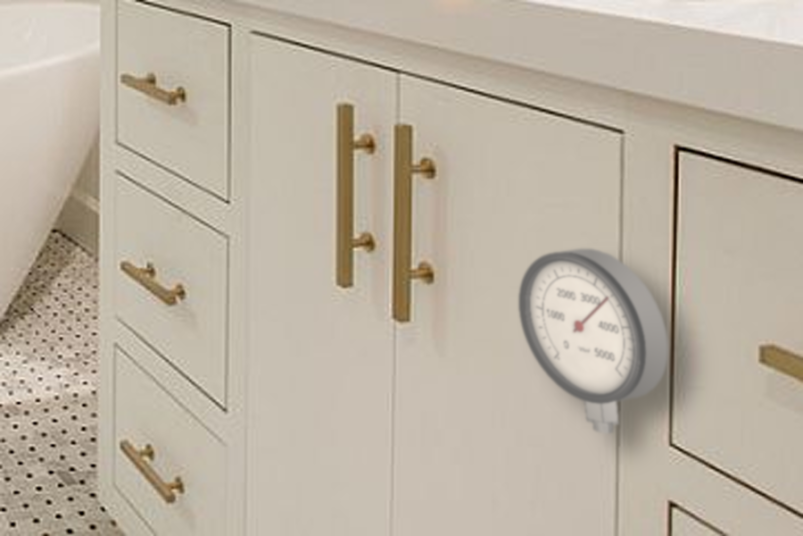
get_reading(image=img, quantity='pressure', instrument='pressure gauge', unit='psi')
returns 3400 psi
